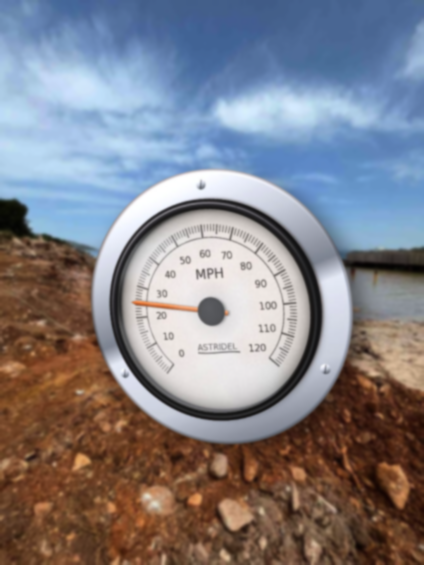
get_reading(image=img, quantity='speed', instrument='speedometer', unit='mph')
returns 25 mph
